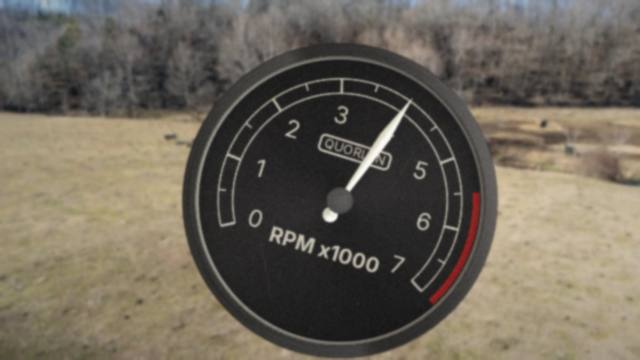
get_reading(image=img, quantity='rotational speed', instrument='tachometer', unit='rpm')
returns 4000 rpm
